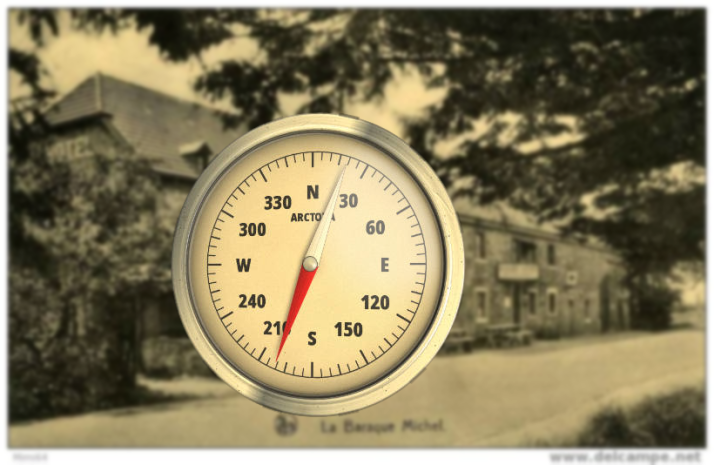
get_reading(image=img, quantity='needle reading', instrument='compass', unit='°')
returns 200 °
